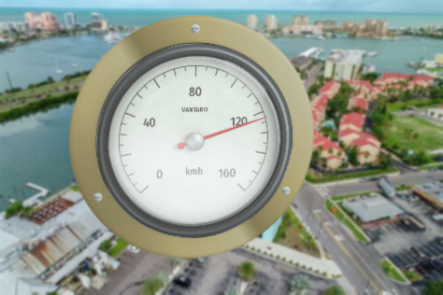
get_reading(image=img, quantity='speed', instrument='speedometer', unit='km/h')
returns 122.5 km/h
